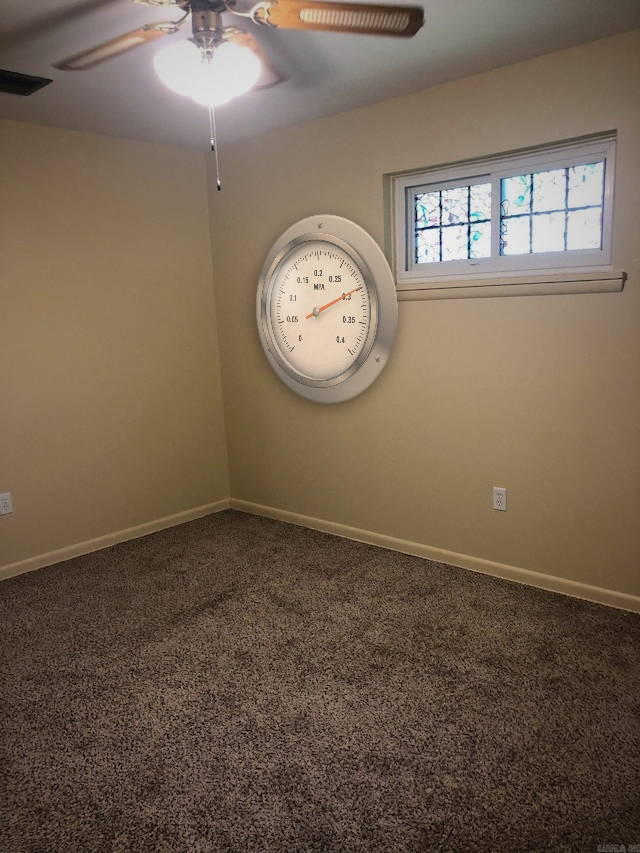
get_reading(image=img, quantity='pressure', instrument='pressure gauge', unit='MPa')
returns 0.3 MPa
